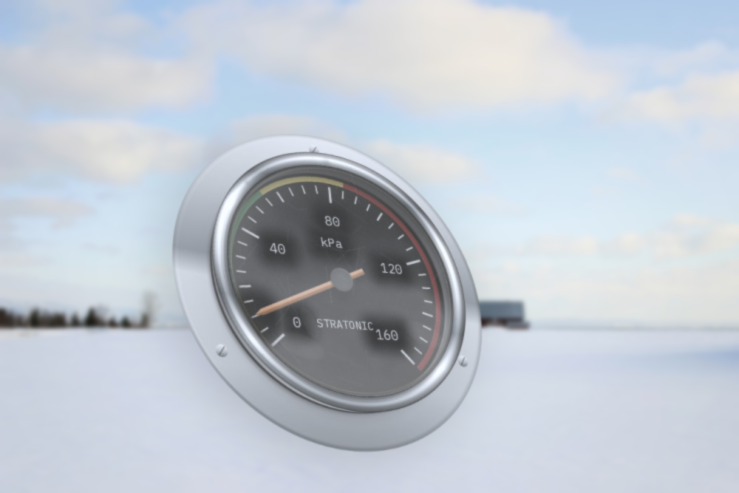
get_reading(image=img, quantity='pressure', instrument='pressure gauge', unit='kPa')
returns 10 kPa
